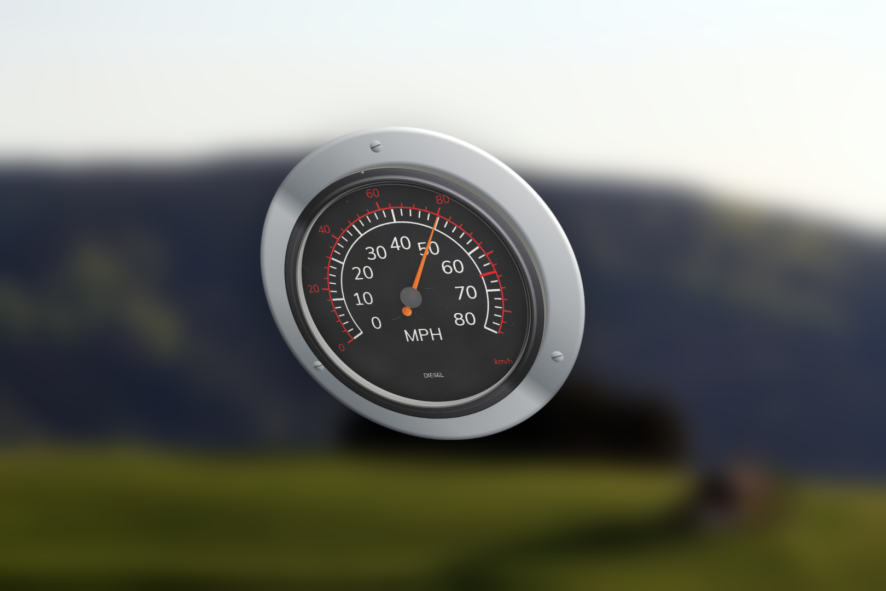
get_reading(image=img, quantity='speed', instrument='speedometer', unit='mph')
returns 50 mph
